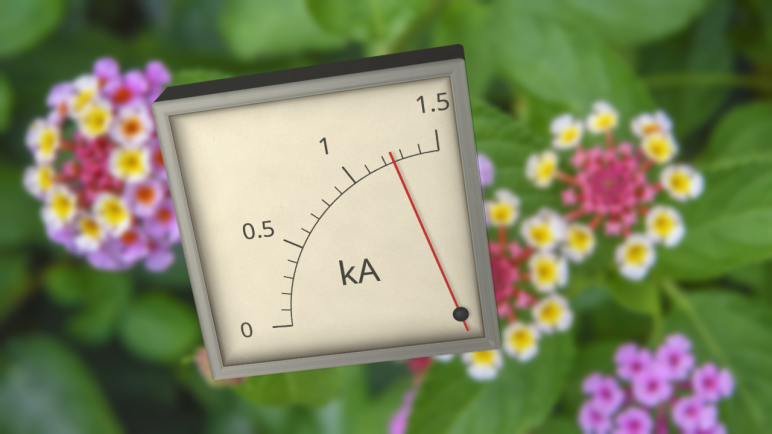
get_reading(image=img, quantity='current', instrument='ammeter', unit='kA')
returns 1.25 kA
